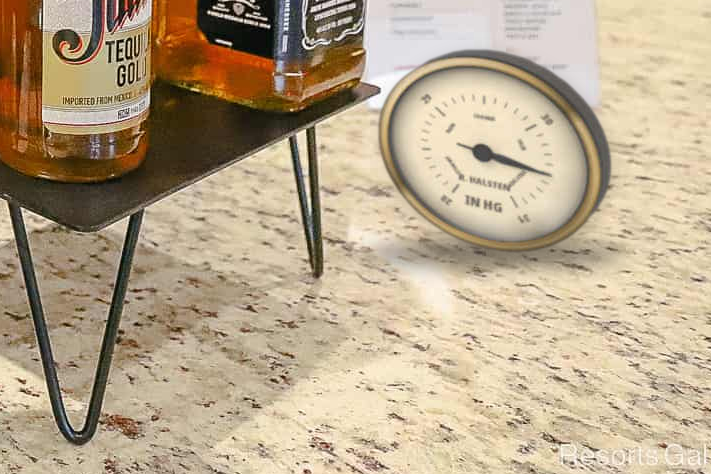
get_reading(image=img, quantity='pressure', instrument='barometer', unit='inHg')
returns 30.5 inHg
